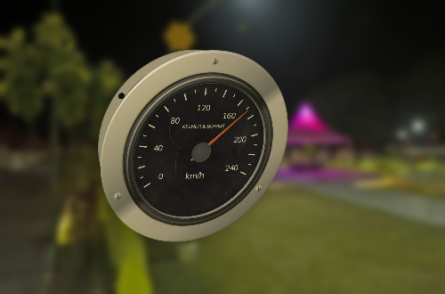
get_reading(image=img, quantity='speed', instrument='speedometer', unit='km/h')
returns 170 km/h
